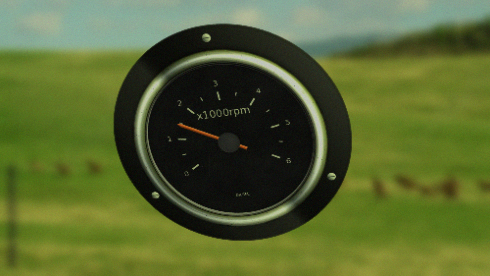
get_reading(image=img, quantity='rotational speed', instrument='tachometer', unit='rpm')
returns 1500 rpm
